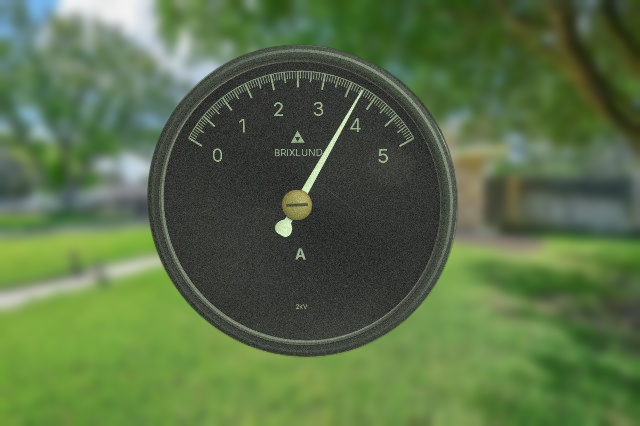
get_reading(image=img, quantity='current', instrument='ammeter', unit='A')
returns 3.75 A
